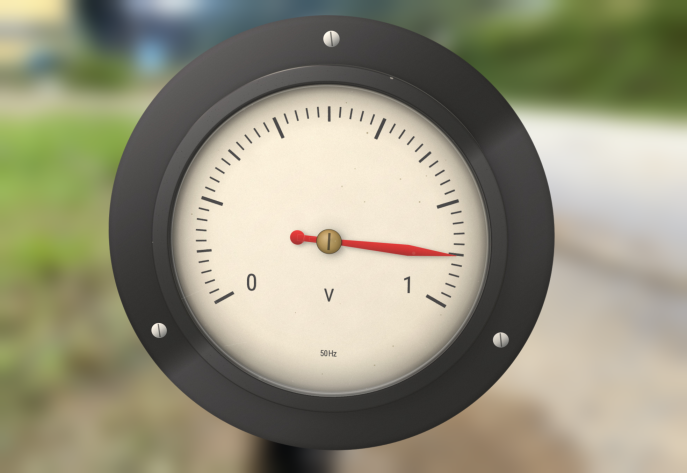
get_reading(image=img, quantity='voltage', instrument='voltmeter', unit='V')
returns 0.9 V
